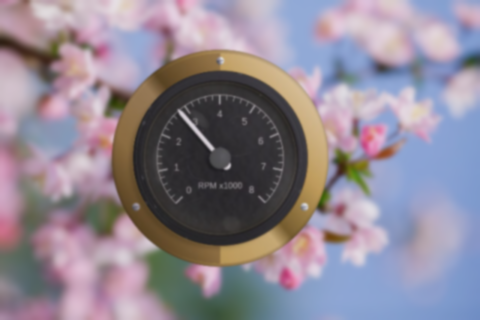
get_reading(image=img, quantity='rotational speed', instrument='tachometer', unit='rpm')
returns 2800 rpm
